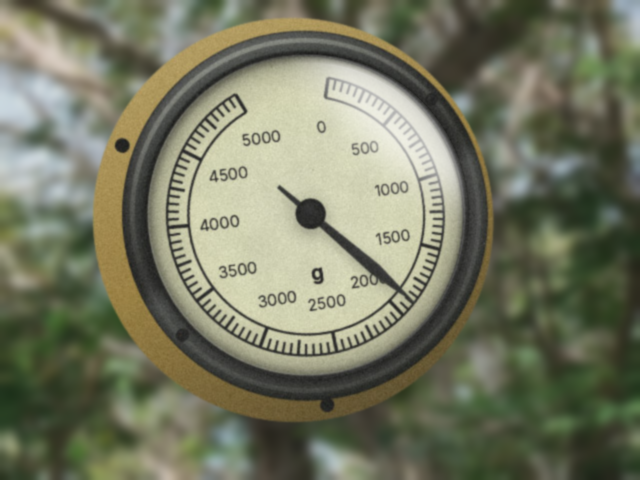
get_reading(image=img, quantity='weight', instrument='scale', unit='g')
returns 1900 g
